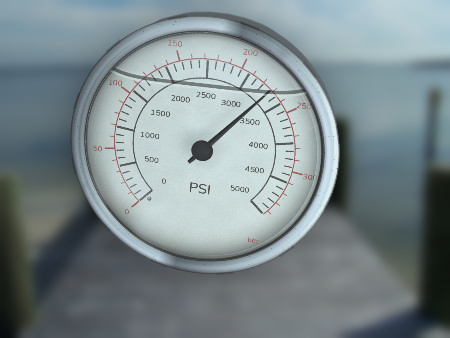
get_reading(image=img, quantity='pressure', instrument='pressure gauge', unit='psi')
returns 3300 psi
